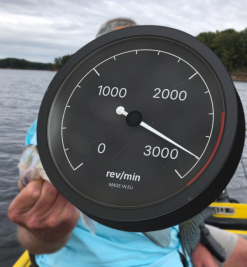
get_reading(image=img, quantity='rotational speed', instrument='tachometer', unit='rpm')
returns 2800 rpm
